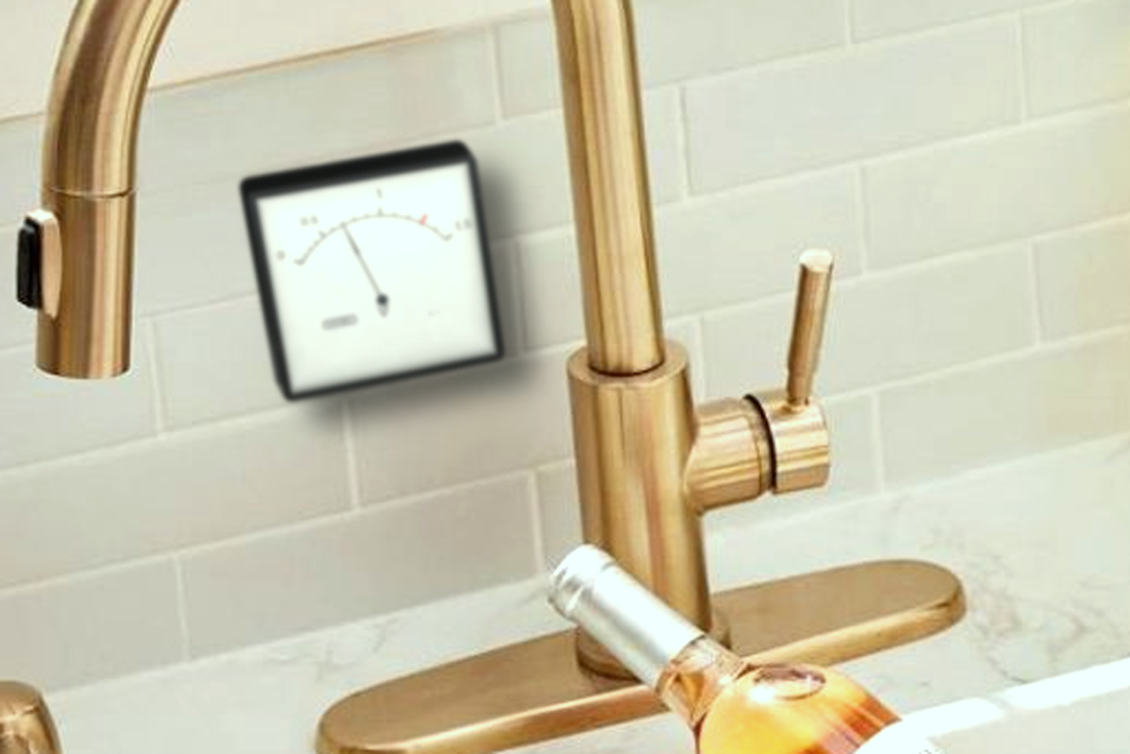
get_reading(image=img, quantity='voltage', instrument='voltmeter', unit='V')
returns 0.7 V
